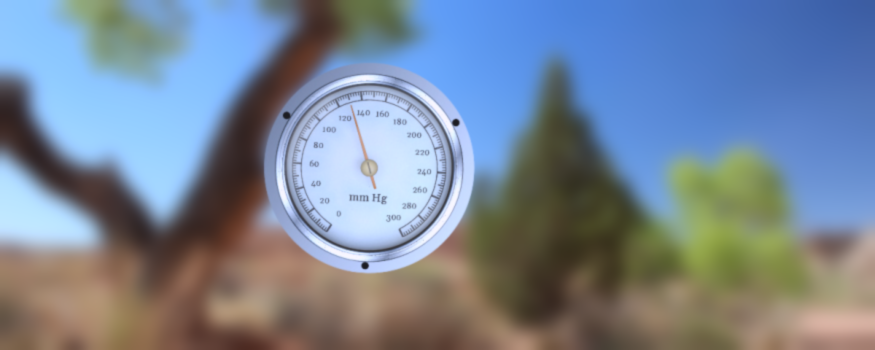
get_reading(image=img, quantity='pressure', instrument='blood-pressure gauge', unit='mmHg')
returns 130 mmHg
